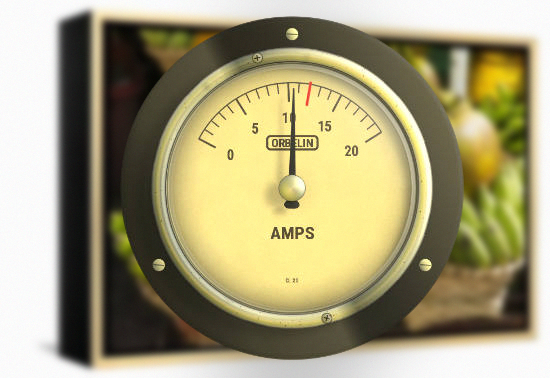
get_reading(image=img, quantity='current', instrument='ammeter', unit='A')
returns 10.5 A
